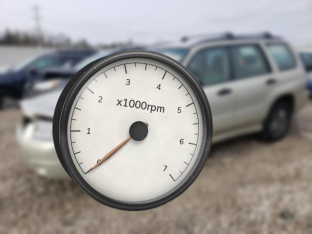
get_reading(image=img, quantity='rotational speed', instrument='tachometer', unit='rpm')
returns 0 rpm
